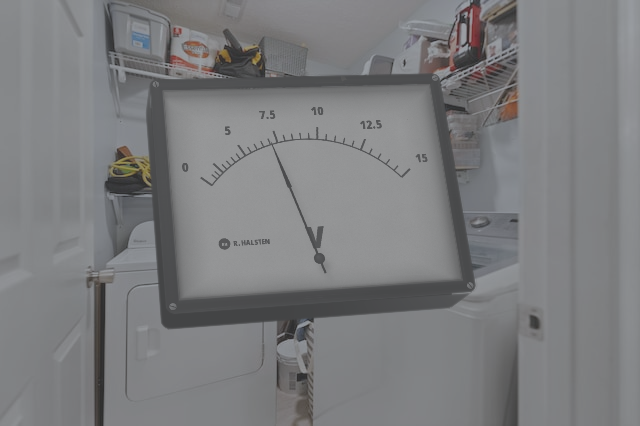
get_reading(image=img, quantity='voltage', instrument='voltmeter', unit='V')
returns 7 V
